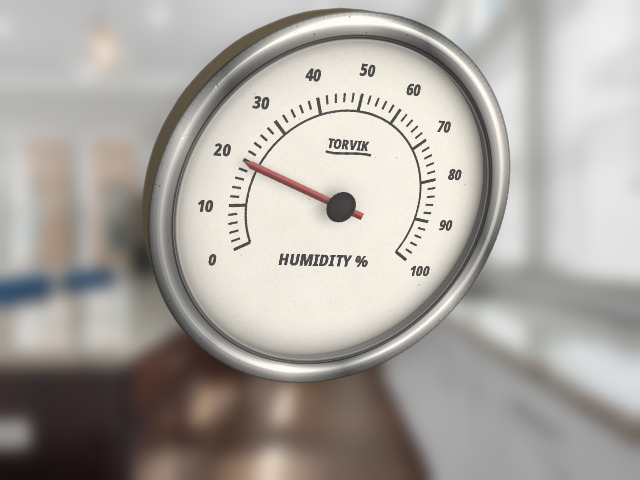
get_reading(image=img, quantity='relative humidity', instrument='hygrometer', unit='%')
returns 20 %
